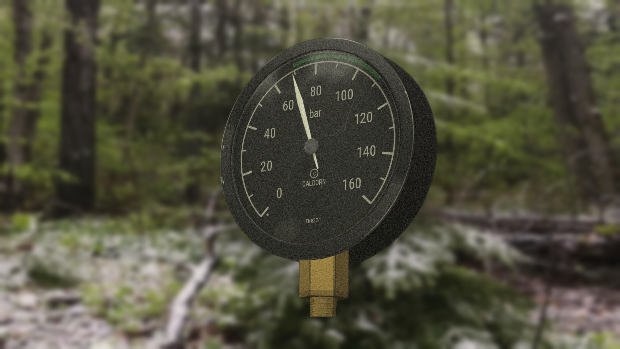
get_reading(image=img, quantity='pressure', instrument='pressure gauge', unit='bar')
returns 70 bar
